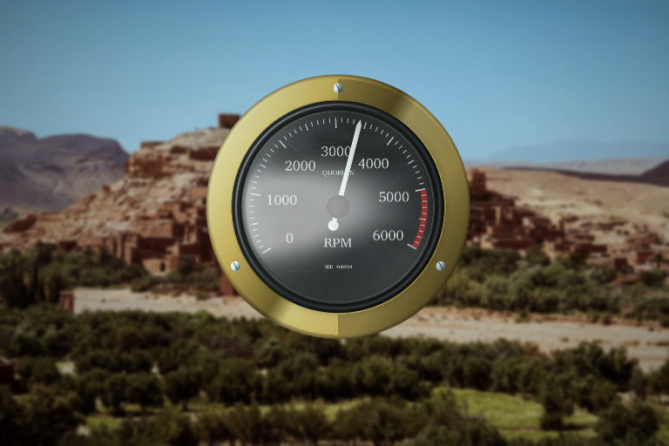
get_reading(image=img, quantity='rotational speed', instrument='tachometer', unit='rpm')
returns 3400 rpm
